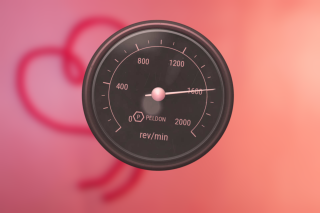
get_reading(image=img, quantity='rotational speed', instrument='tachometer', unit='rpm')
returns 1600 rpm
